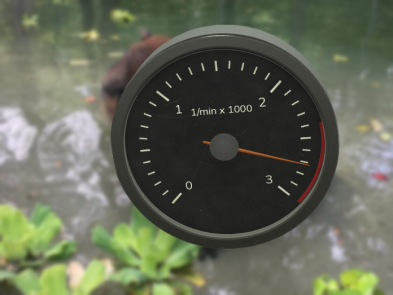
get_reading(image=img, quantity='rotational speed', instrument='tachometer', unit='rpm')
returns 2700 rpm
